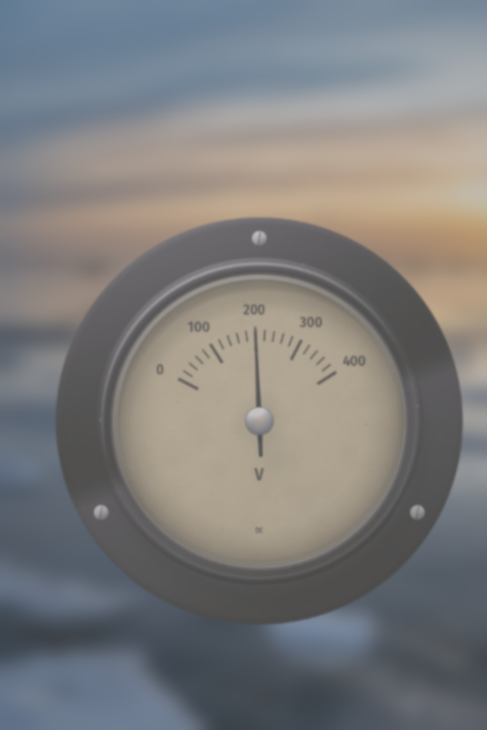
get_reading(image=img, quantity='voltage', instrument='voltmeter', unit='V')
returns 200 V
